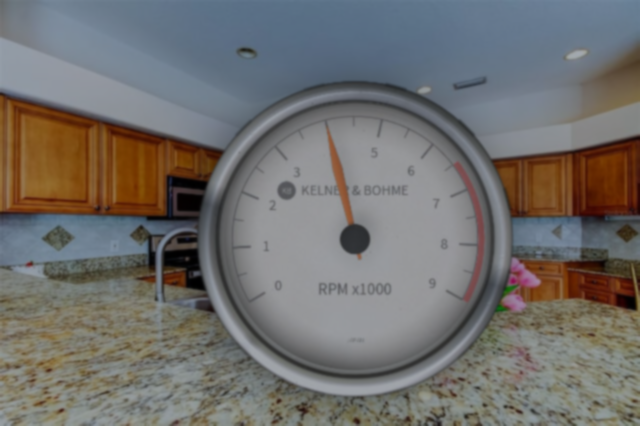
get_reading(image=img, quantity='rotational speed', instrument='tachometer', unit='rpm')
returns 4000 rpm
